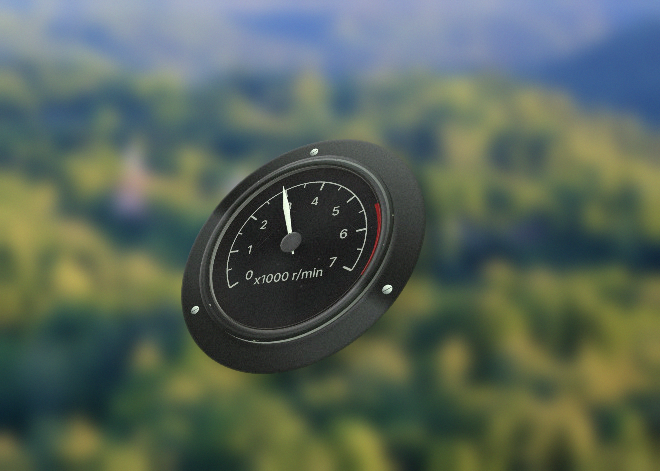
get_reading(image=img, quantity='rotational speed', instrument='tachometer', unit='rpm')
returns 3000 rpm
